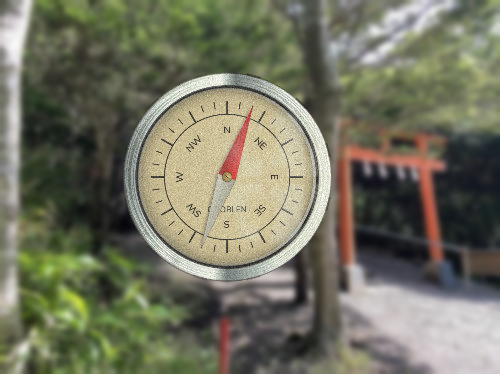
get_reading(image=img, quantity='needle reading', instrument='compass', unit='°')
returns 20 °
